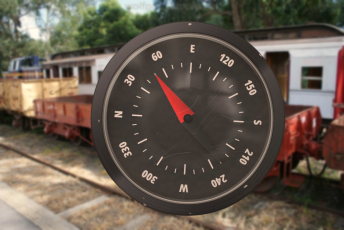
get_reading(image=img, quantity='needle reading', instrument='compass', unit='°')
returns 50 °
